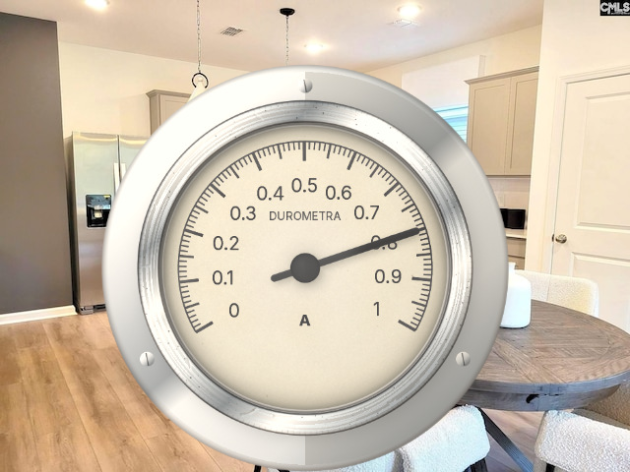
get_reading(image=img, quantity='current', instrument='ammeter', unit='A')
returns 0.8 A
